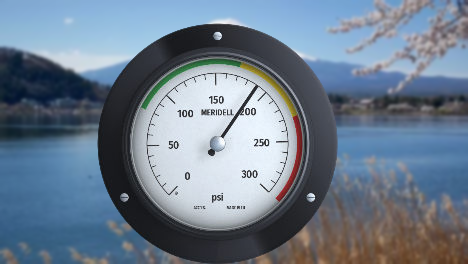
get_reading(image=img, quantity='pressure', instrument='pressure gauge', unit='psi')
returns 190 psi
